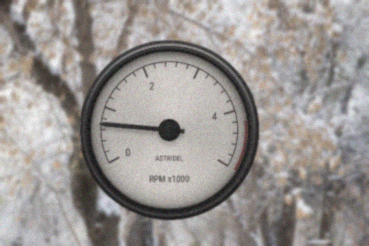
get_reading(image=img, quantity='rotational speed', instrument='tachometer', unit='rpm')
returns 700 rpm
